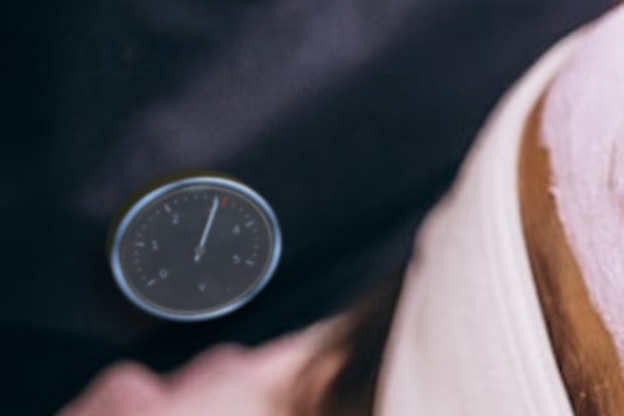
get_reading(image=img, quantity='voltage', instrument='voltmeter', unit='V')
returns 3 V
